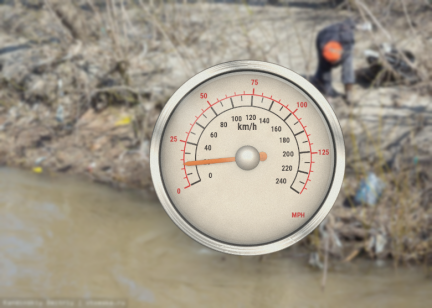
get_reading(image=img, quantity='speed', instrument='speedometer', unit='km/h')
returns 20 km/h
